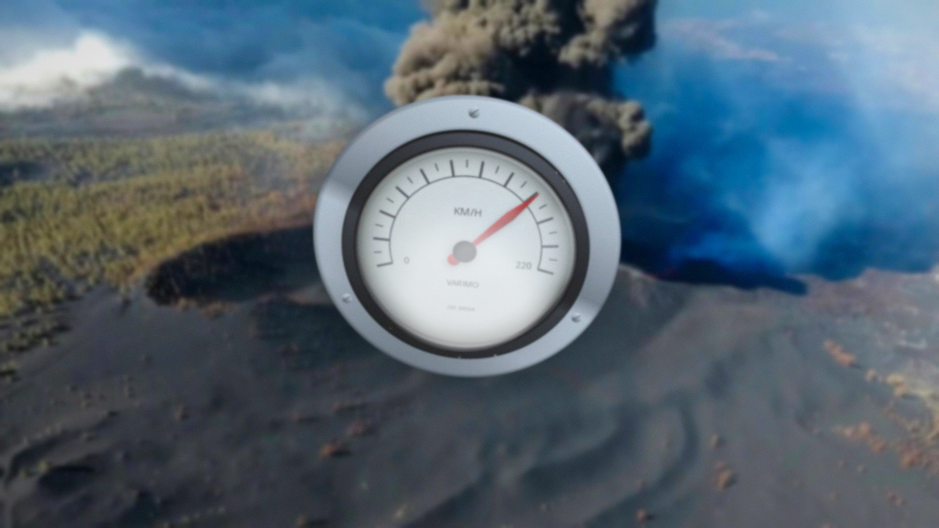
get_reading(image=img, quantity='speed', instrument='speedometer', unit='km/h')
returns 160 km/h
